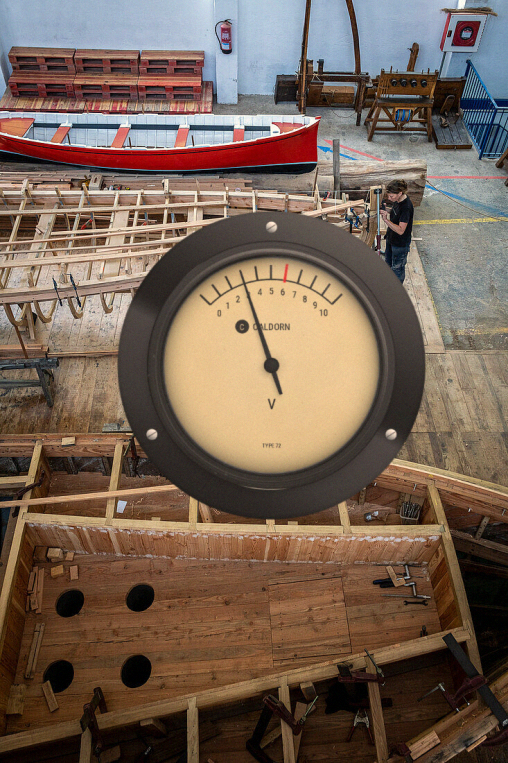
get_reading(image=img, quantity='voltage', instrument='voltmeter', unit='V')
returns 3 V
